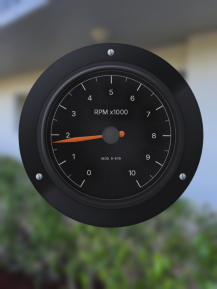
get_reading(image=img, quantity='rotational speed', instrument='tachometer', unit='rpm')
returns 1750 rpm
